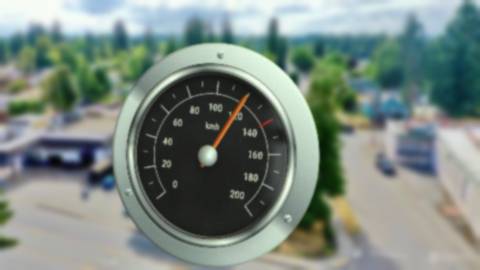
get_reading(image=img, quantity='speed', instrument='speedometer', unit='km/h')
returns 120 km/h
